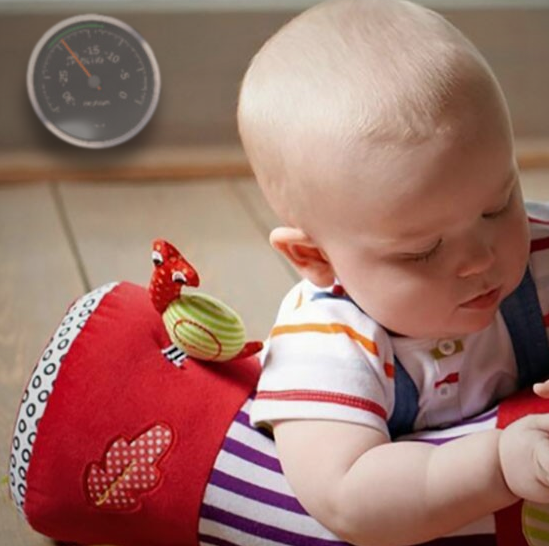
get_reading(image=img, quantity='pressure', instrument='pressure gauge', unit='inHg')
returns -19 inHg
